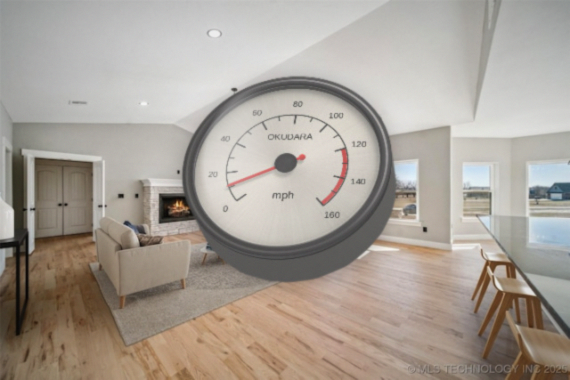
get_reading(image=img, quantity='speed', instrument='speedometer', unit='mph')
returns 10 mph
